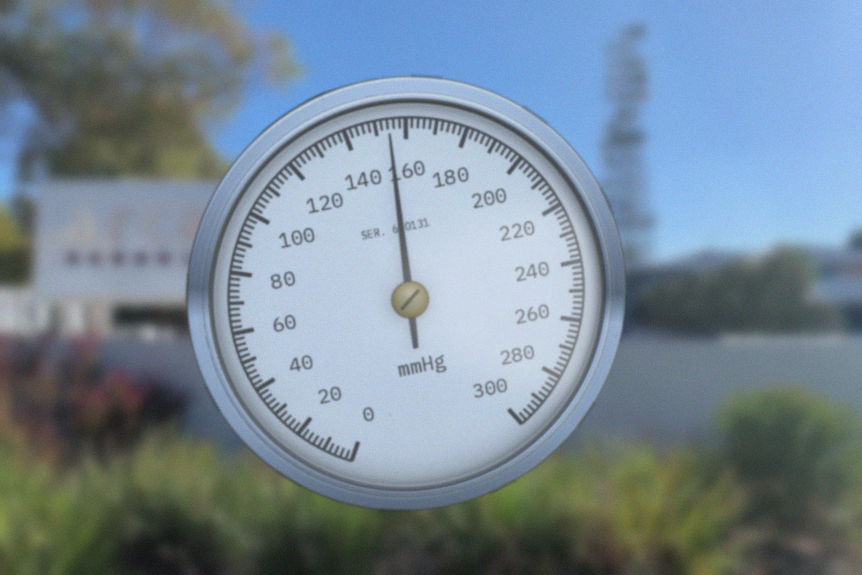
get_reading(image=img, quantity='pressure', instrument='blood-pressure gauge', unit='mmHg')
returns 154 mmHg
